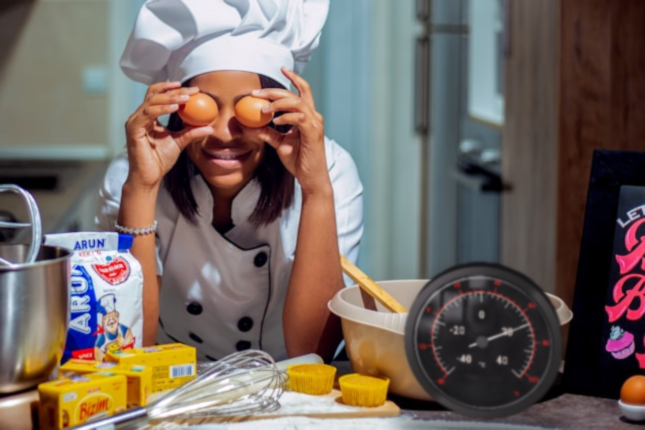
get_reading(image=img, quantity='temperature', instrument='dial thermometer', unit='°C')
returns 20 °C
